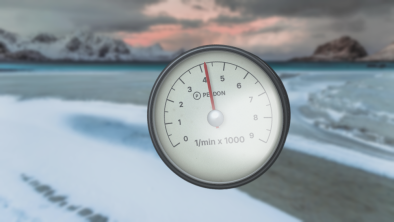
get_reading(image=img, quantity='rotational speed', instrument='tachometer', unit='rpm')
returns 4250 rpm
